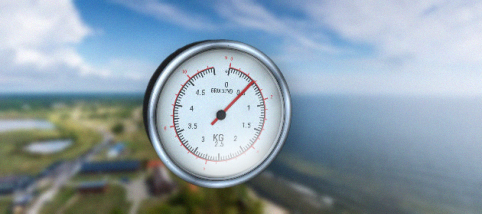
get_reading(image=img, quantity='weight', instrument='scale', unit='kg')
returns 0.5 kg
